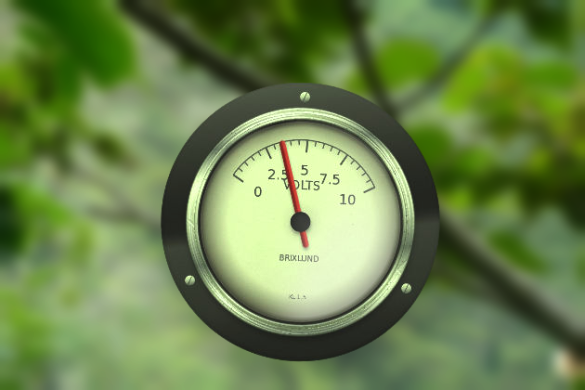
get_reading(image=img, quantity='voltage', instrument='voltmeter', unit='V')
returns 3.5 V
